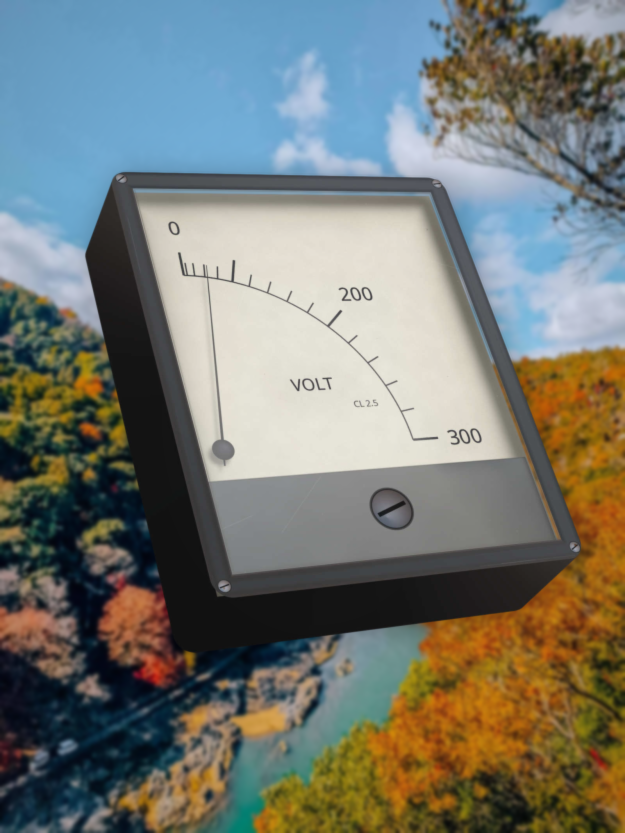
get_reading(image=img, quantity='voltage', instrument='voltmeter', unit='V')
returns 60 V
